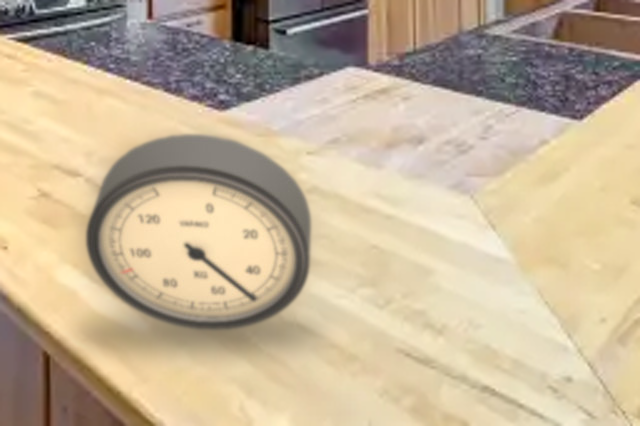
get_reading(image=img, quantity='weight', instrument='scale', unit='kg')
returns 50 kg
